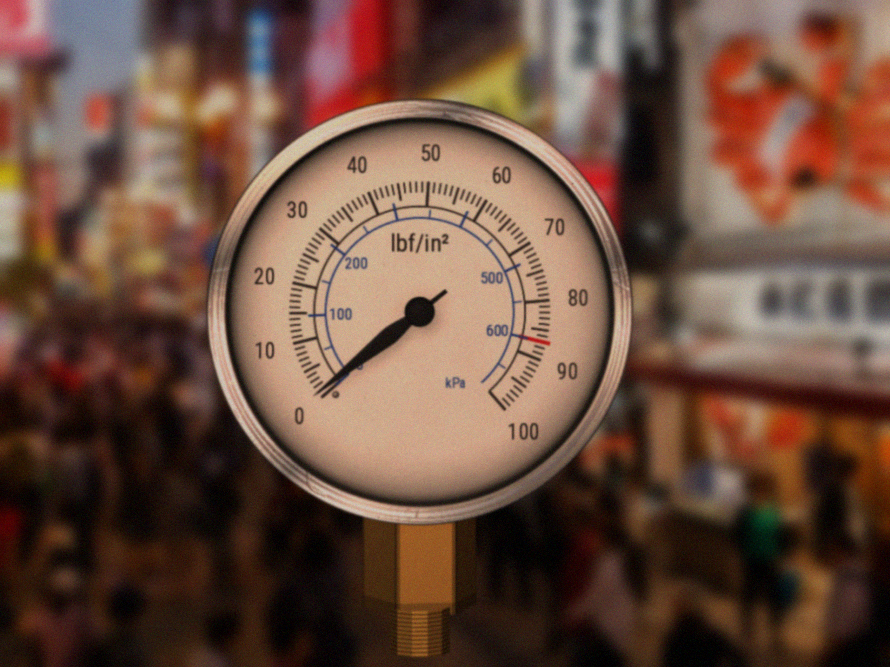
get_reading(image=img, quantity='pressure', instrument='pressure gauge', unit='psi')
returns 1 psi
